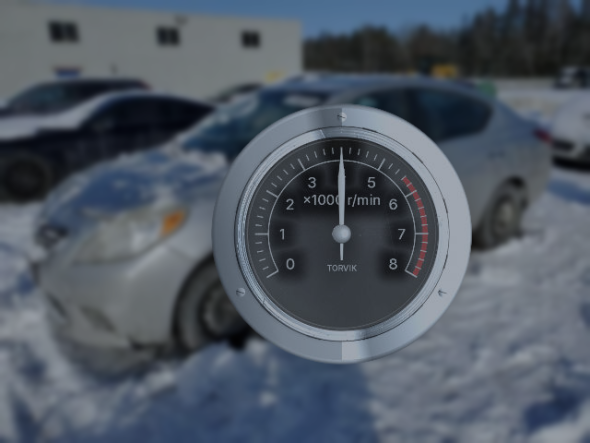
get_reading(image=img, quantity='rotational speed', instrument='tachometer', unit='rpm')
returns 4000 rpm
